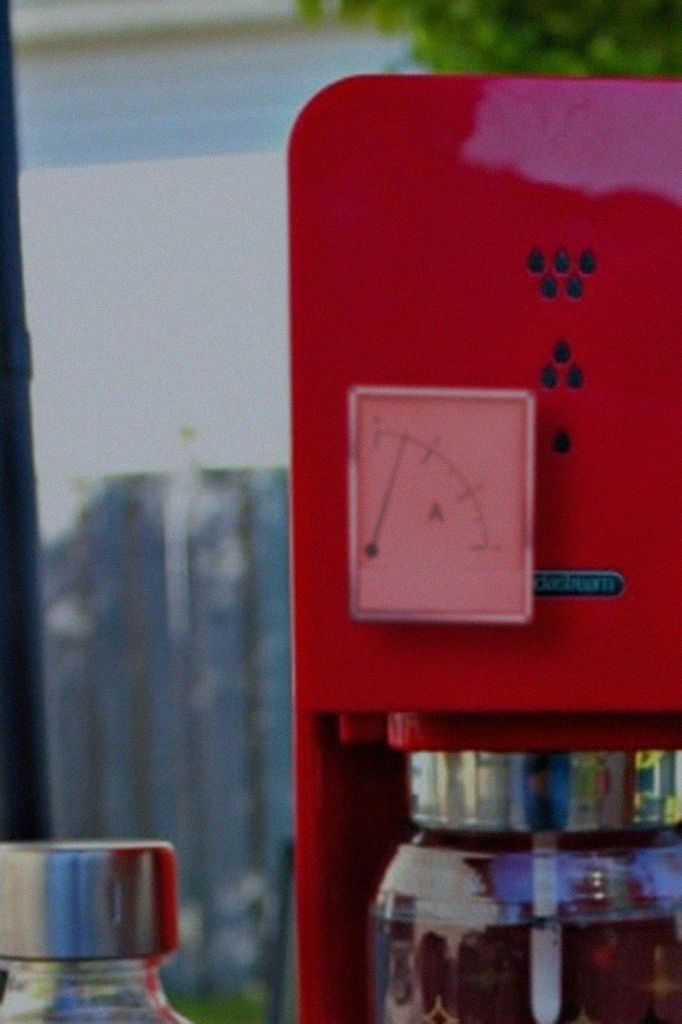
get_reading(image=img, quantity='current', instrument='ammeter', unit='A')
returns 0.5 A
